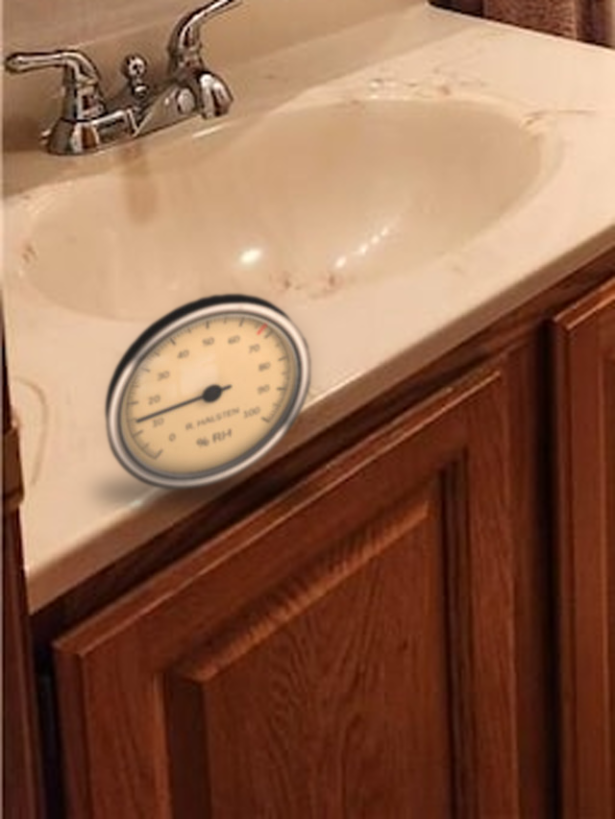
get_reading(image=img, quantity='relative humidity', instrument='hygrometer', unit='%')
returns 15 %
